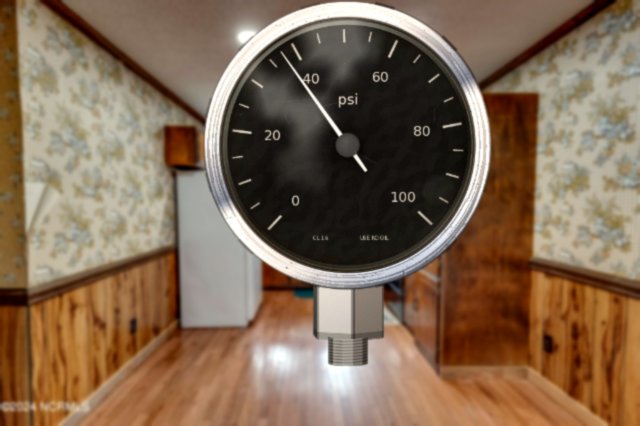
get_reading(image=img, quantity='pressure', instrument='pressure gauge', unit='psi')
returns 37.5 psi
